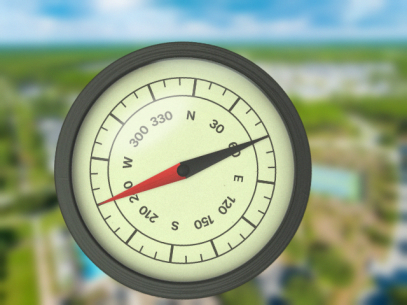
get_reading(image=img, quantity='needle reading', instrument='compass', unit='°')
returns 240 °
